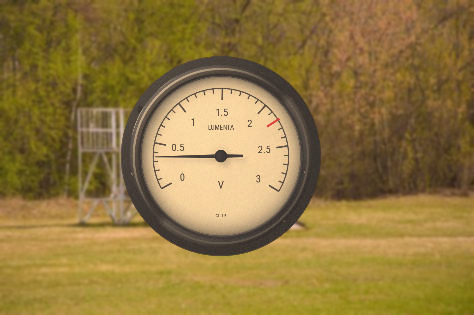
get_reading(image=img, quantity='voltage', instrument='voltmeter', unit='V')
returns 0.35 V
